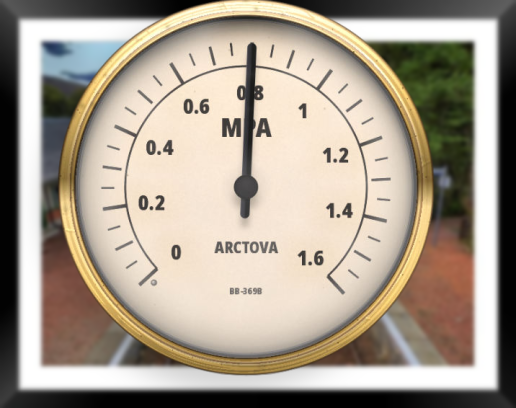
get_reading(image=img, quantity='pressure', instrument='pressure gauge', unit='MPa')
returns 0.8 MPa
